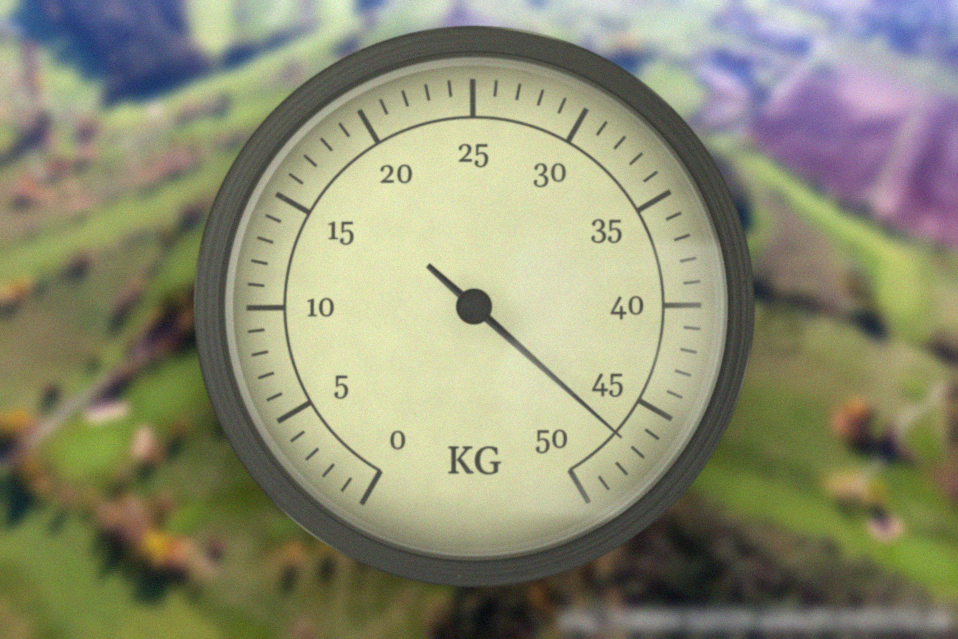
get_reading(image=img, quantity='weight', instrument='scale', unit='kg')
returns 47 kg
